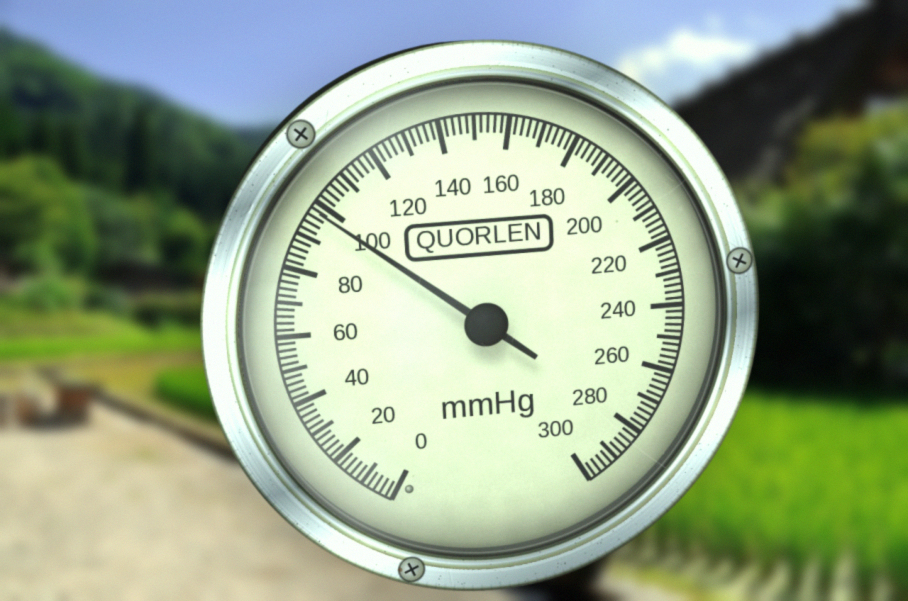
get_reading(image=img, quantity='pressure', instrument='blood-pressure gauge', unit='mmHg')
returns 98 mmHg
